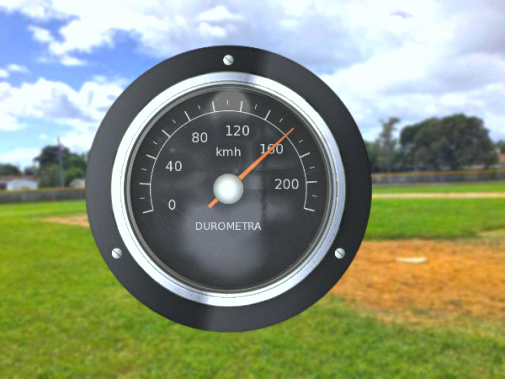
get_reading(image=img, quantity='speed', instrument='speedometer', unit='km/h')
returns 160 km/h
